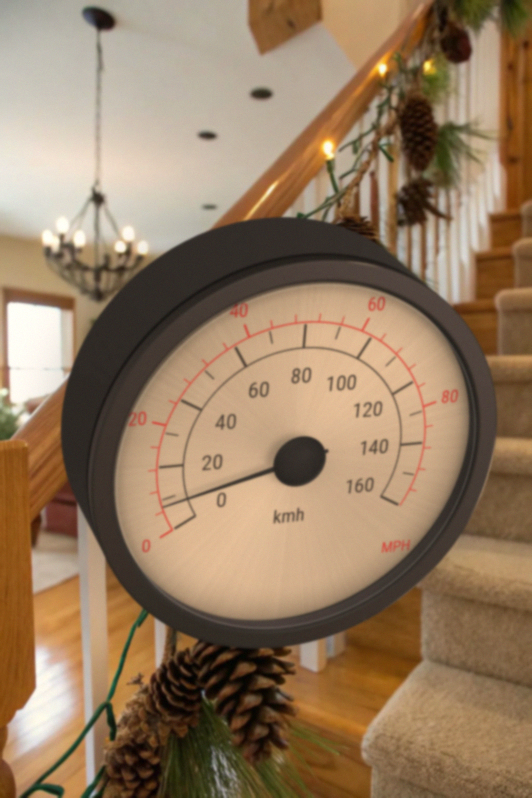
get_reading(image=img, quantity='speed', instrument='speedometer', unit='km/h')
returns 10 km/h
